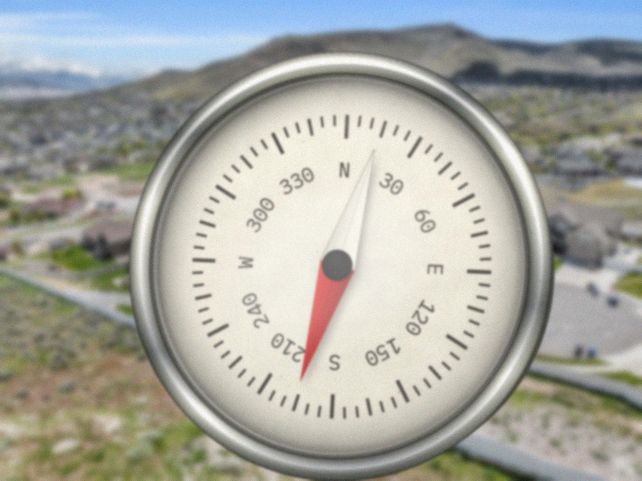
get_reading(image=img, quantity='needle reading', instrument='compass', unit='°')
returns 195 °
